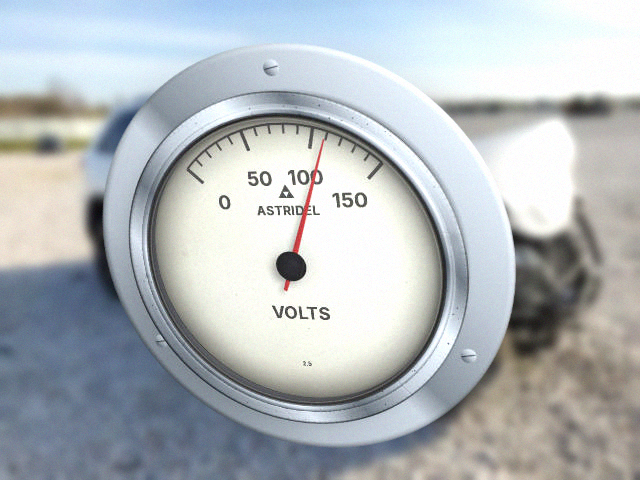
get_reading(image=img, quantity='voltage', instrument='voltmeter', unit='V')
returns 110 V
